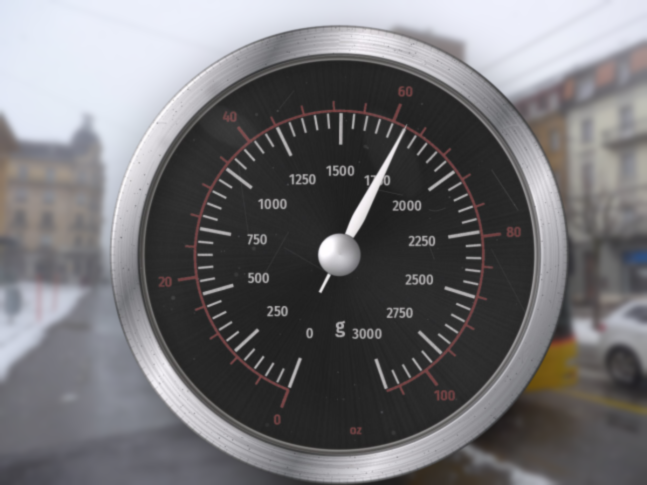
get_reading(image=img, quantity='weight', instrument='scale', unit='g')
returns 1750 g
